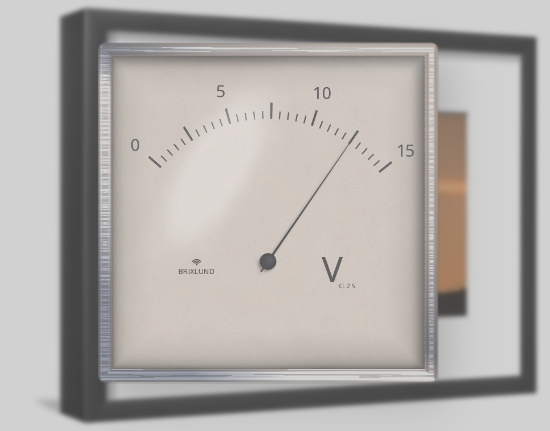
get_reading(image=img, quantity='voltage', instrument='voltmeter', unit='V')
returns 12.5 V
